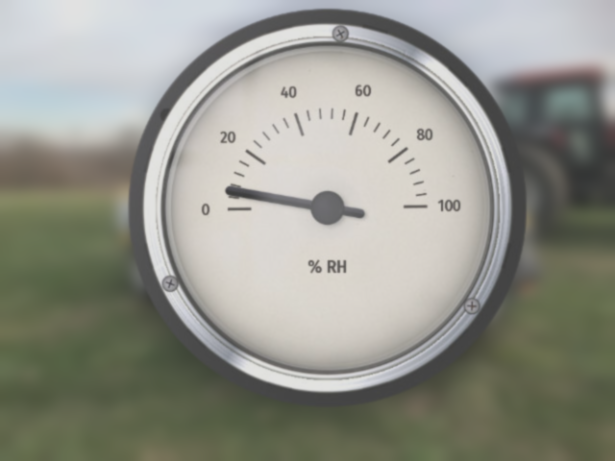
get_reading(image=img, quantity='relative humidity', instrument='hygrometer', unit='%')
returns 6 %
